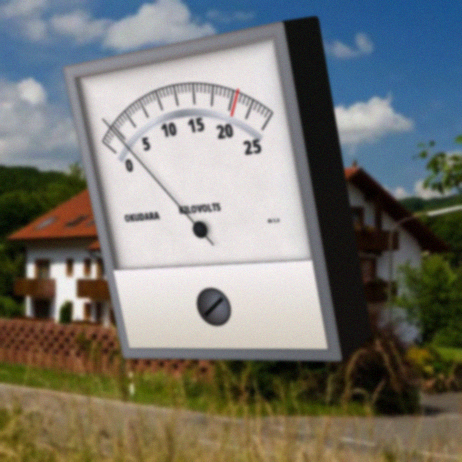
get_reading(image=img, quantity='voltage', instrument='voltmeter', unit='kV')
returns 2.5 kV
